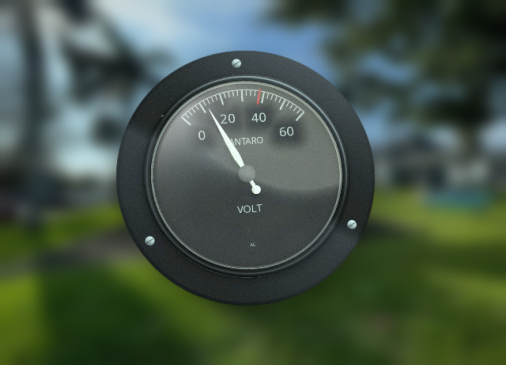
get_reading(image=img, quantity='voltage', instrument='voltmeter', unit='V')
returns 12 V
